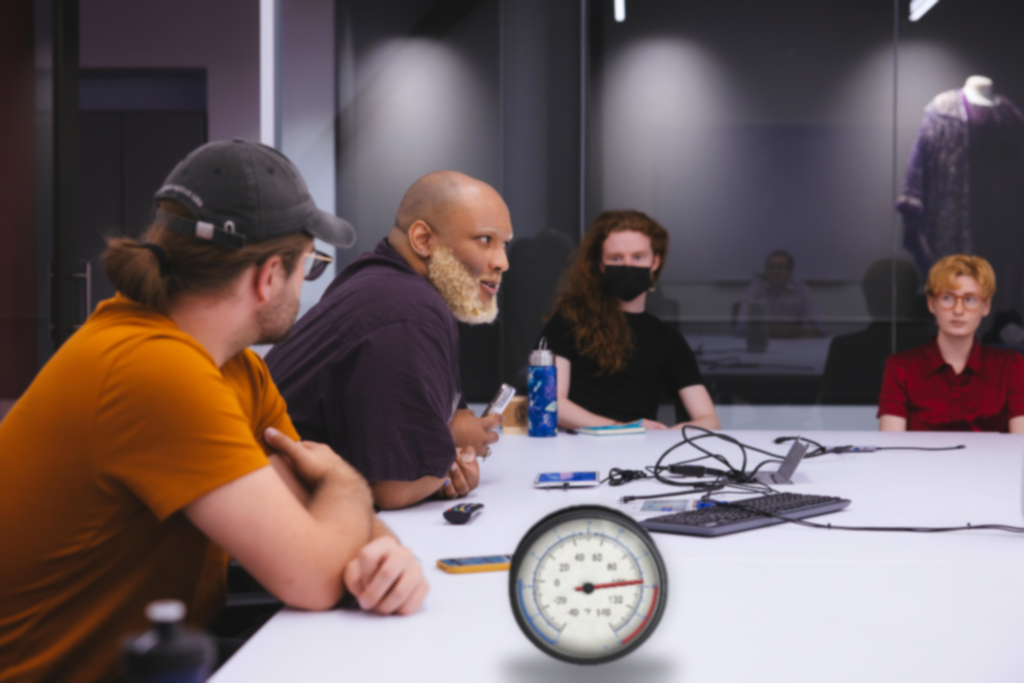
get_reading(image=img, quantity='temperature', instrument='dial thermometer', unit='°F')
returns 100 °F
